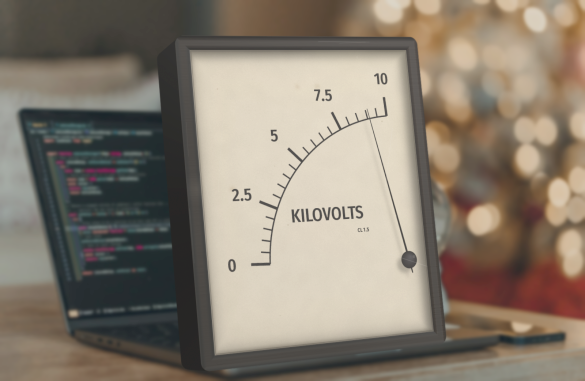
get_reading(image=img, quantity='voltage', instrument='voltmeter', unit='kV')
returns 9 kV
